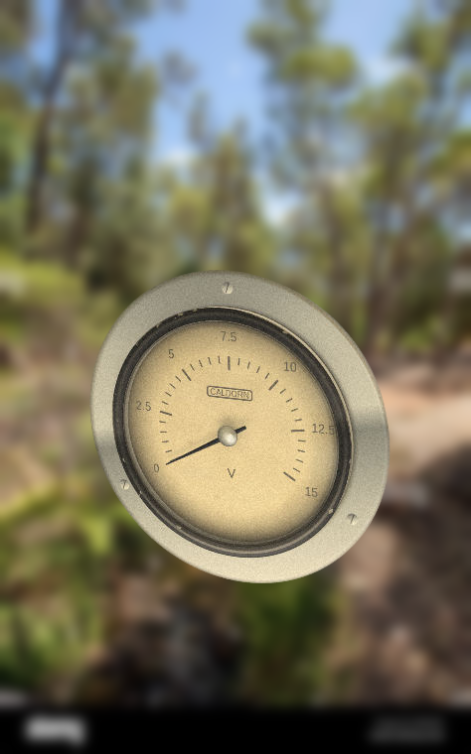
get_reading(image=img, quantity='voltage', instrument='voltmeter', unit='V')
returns 0 V
